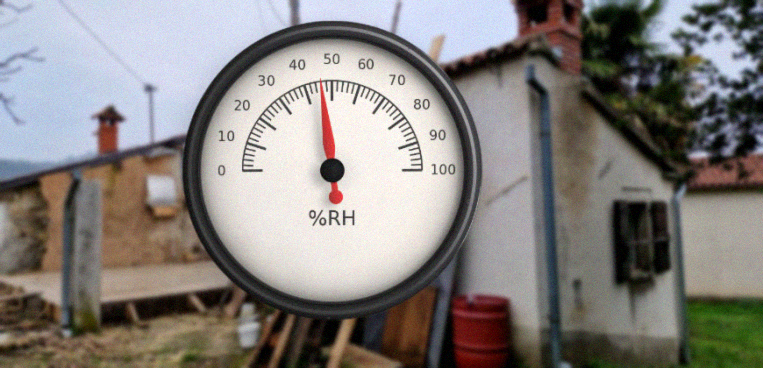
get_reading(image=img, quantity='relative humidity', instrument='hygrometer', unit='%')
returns 46 %
